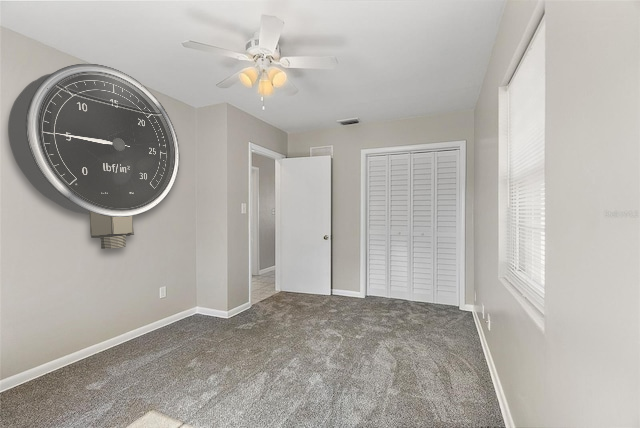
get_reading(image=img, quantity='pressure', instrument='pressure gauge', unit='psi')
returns 5 psi
